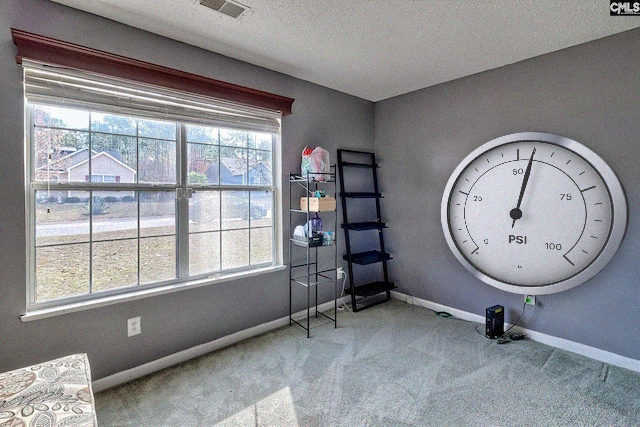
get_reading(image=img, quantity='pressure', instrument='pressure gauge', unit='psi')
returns 55 psi
